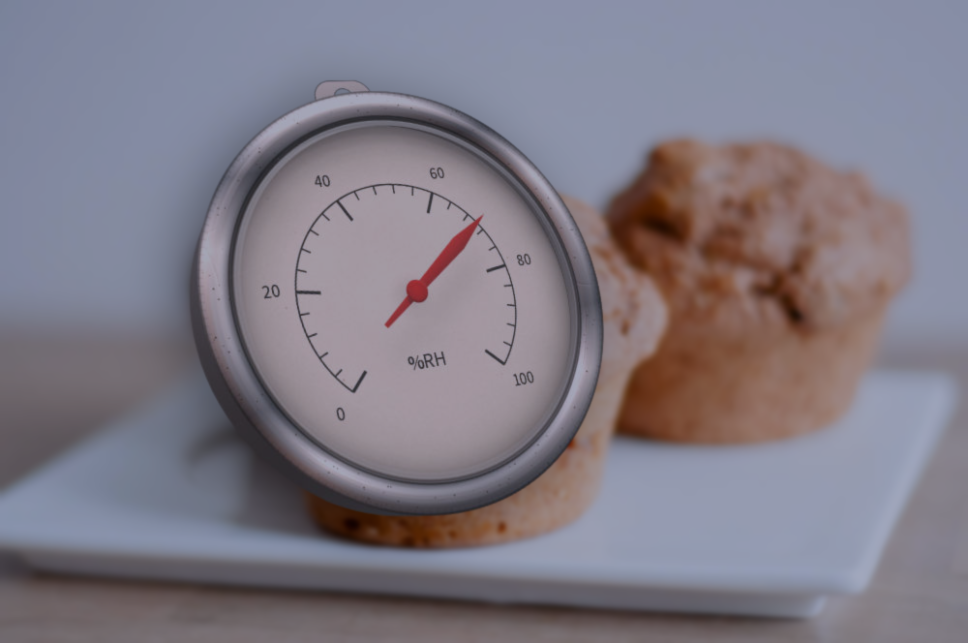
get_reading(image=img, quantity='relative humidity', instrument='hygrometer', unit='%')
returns 70 %
